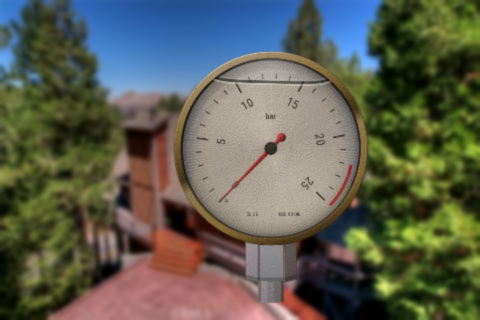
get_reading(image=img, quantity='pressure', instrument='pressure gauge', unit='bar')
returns 0 bar
